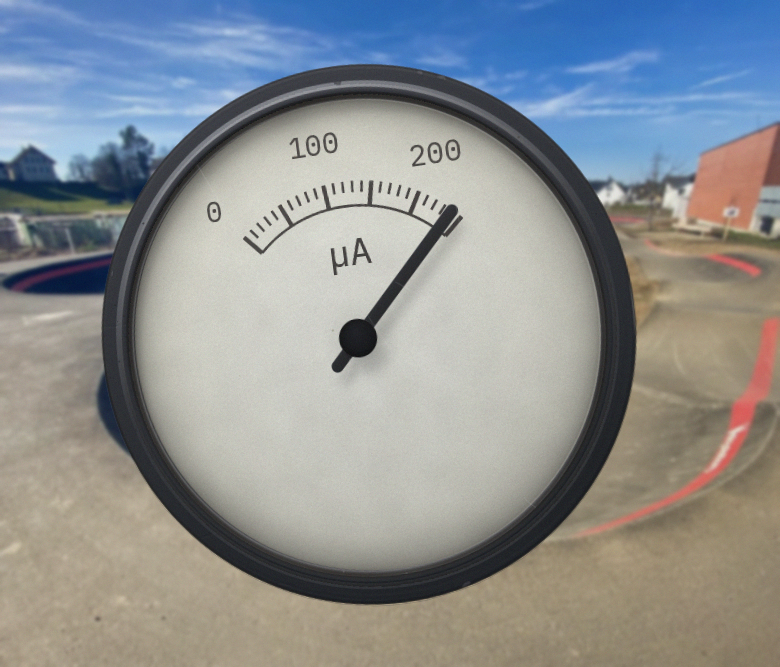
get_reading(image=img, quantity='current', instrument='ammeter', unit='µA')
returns 240 µA
